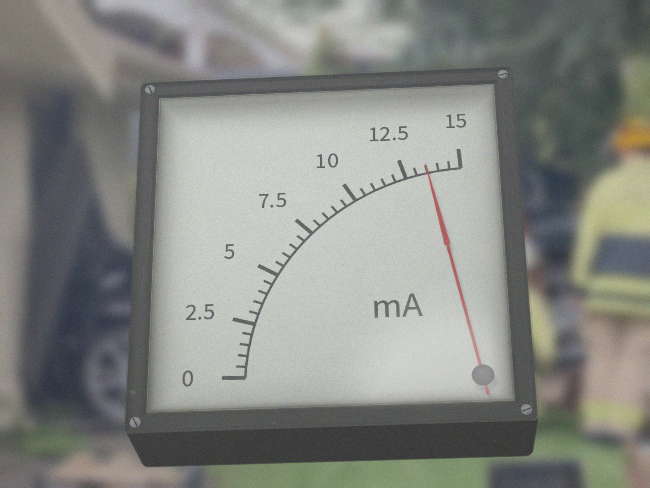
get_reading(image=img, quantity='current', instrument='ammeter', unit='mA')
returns 13.5 mA
